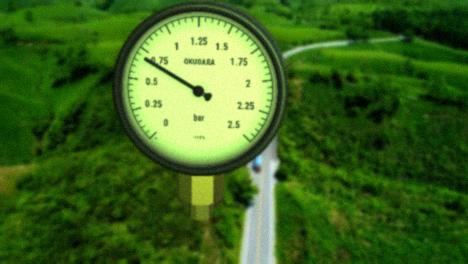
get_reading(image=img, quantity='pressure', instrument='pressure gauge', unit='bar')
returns 0.7 bar
